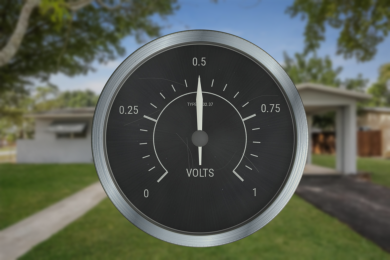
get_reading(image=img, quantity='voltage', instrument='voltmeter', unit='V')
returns 0.5 V
